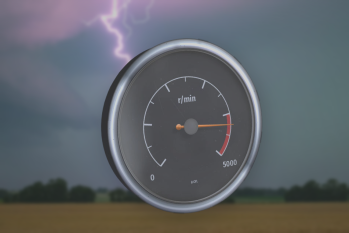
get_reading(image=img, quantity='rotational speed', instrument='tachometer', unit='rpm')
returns 4250 rpm
